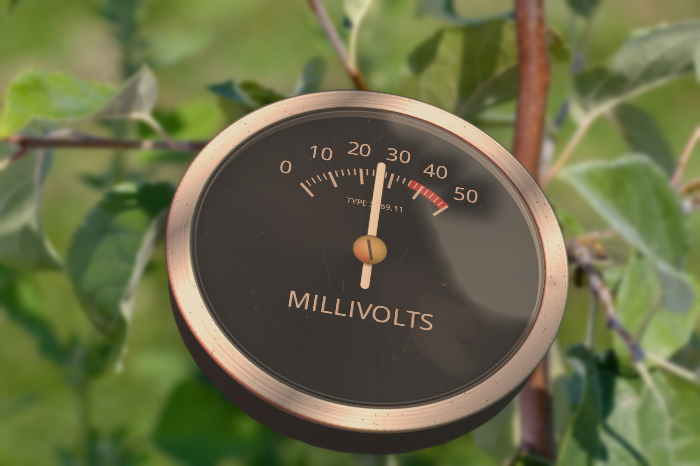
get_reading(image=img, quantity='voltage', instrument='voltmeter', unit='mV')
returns 26 mV
